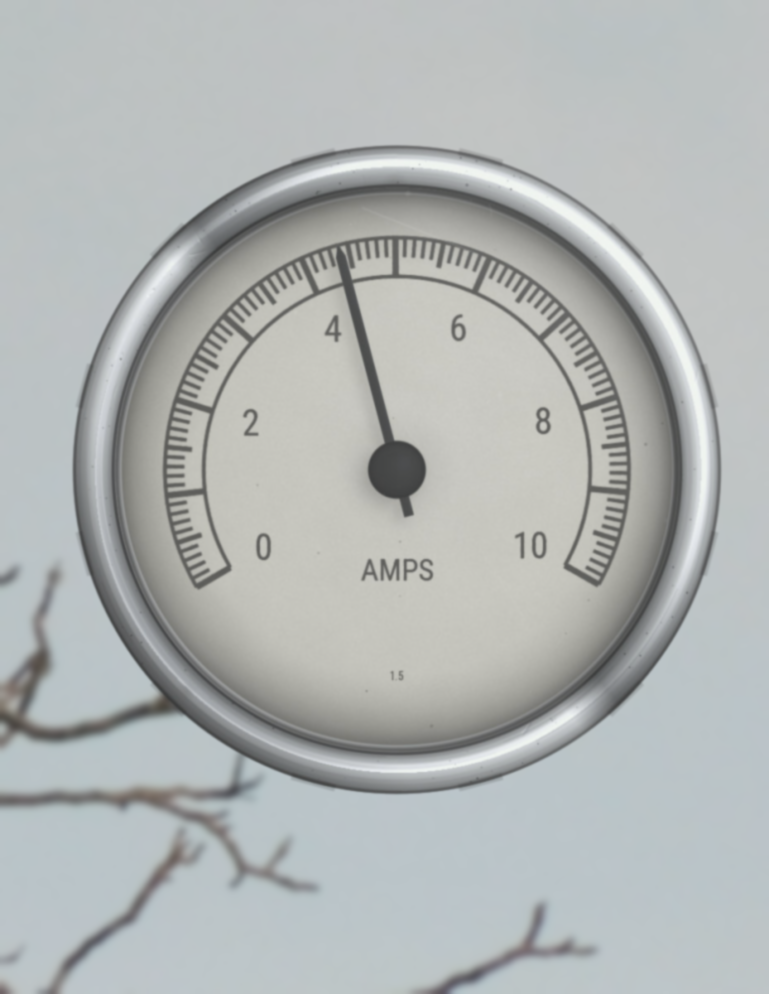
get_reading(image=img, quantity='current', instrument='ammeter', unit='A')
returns 4.4 A
